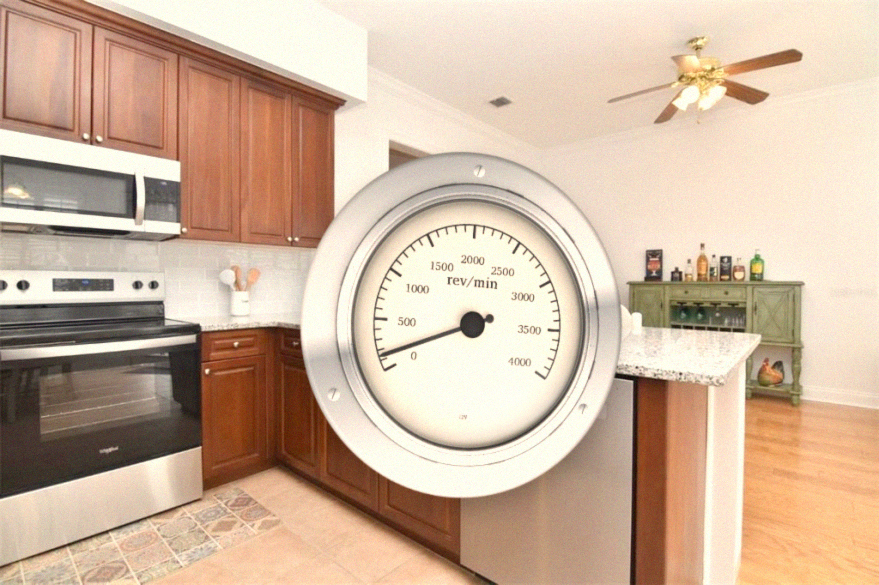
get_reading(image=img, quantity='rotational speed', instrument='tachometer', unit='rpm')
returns 150 rpm
